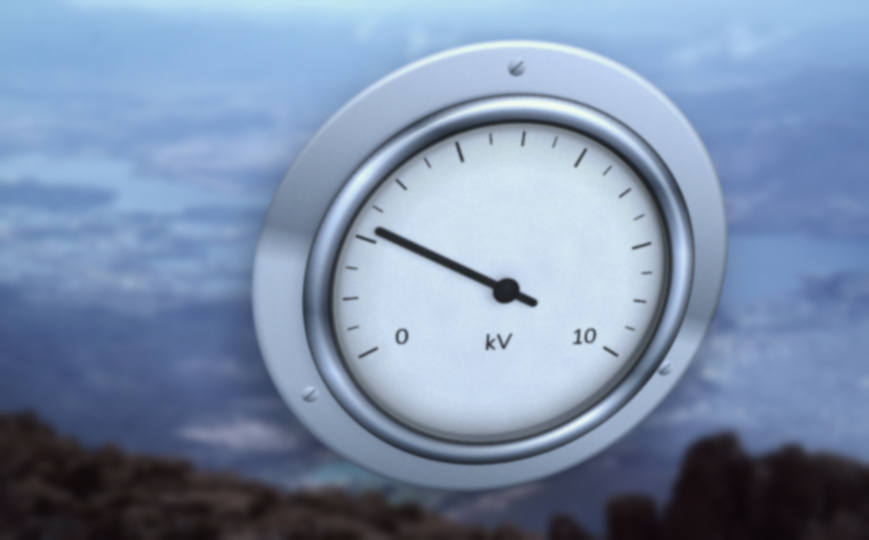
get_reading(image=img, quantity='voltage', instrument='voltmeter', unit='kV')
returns 2.25 kV
